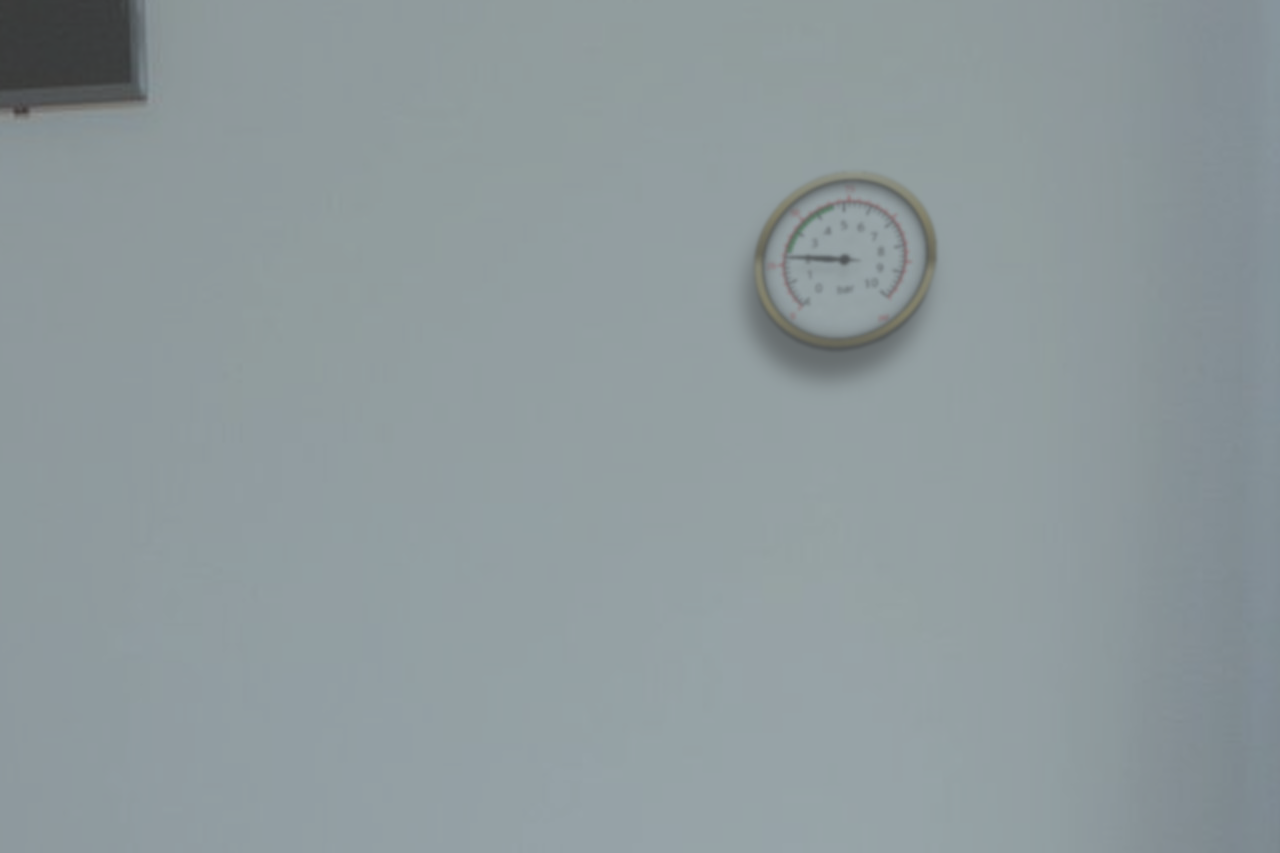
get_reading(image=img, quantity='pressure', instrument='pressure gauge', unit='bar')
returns 2 bar
